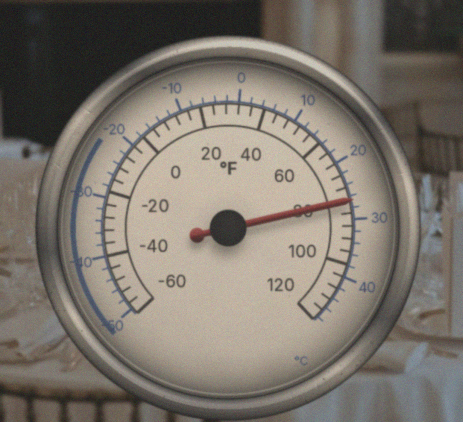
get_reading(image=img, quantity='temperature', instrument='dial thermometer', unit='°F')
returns 80 °F
